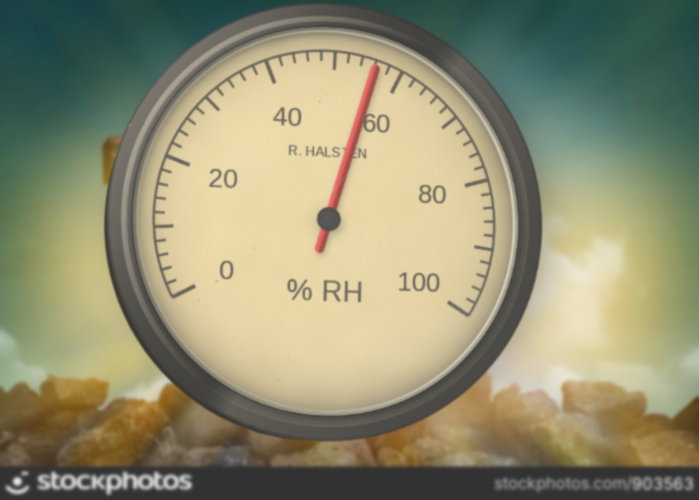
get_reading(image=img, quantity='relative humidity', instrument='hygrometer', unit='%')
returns 56 %
